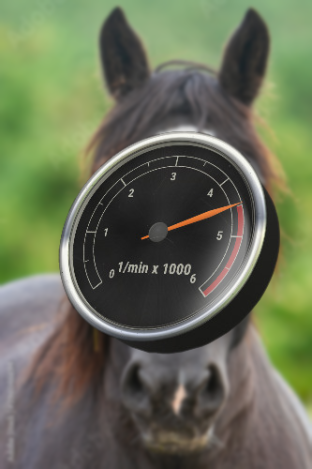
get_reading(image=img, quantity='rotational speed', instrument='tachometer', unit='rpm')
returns 4500 rpm
